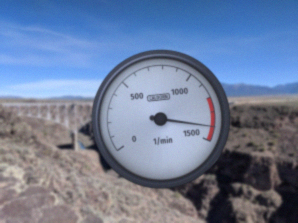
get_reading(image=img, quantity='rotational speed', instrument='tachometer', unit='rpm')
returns 1400 rpm
